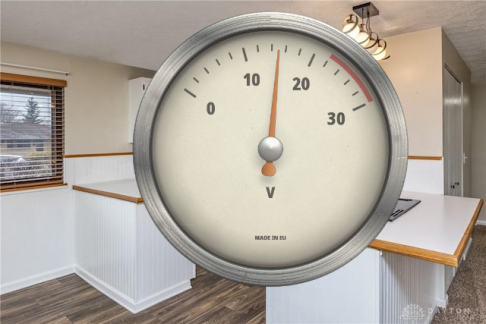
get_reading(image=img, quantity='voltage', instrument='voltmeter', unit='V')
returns 15 V
